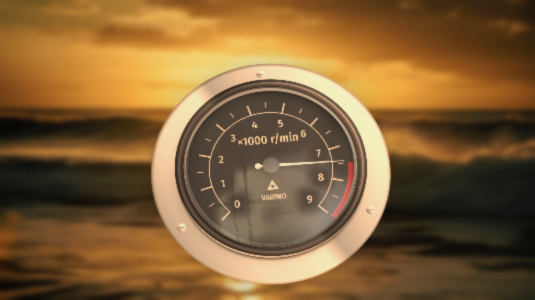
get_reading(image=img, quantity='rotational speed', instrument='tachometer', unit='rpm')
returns 7500 rpm
